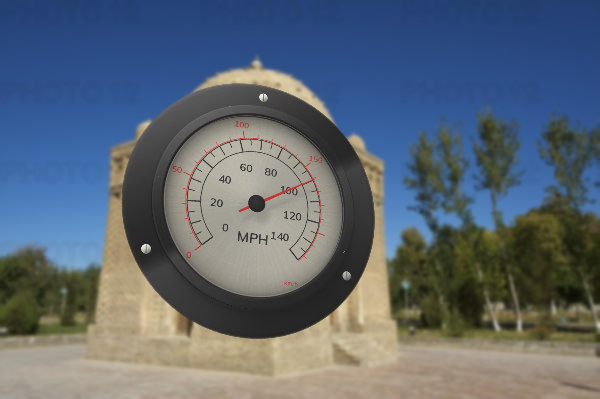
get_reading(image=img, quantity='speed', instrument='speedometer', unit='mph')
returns 100 mph
